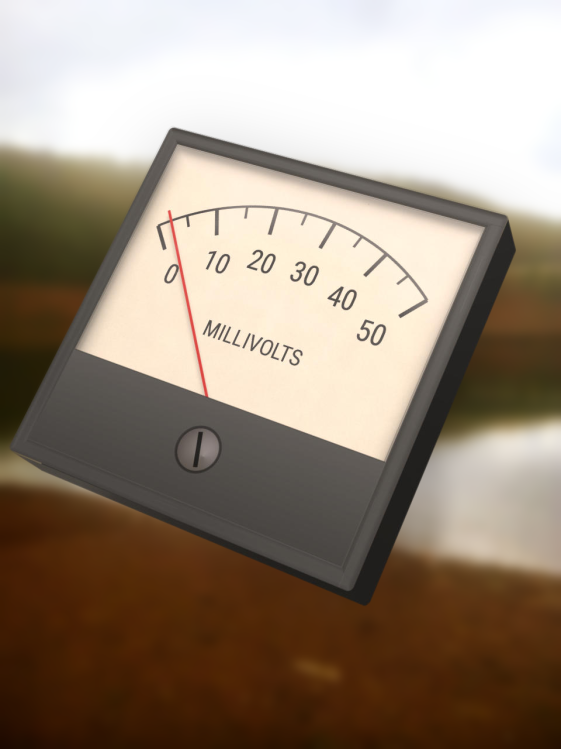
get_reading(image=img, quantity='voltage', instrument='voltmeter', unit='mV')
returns 2.5 mV
